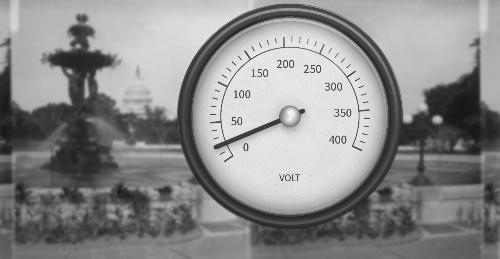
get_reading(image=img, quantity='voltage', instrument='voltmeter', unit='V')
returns 20 V
